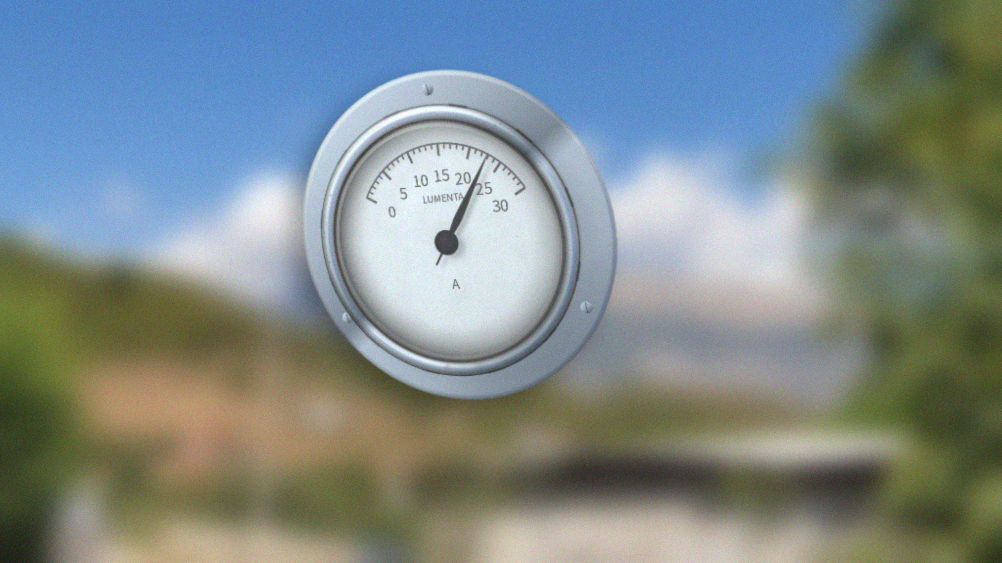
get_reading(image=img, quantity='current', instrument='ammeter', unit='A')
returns 23 A
